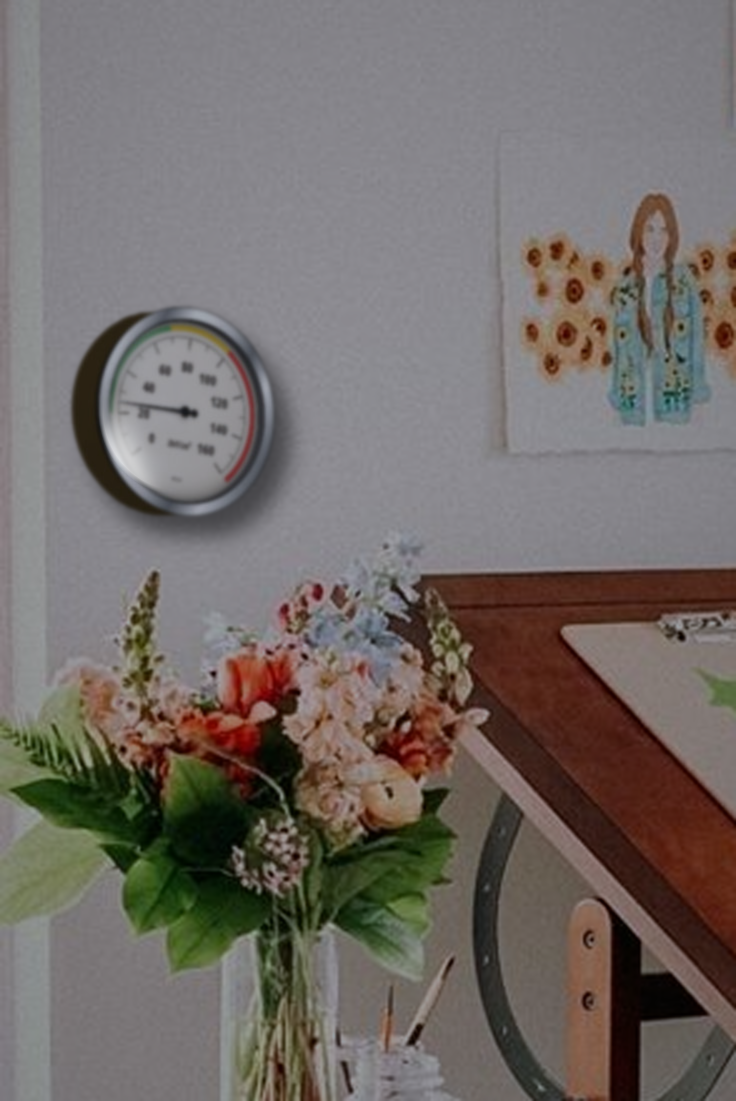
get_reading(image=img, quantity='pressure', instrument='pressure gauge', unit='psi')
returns 25 psi
